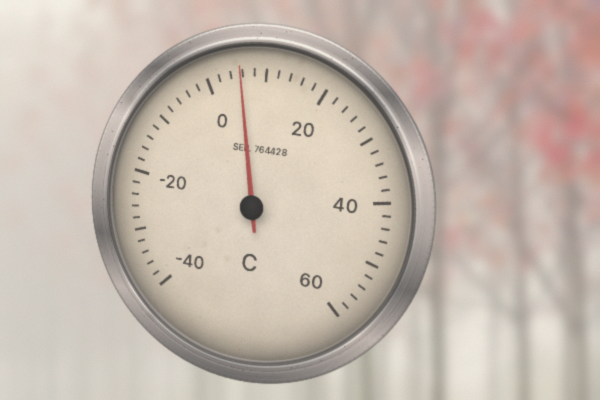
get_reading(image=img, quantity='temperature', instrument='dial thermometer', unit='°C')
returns 6 °C
